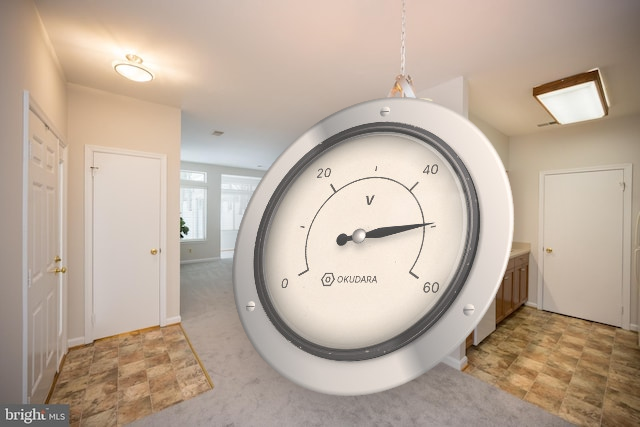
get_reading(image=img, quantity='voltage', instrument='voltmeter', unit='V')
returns 50 V
